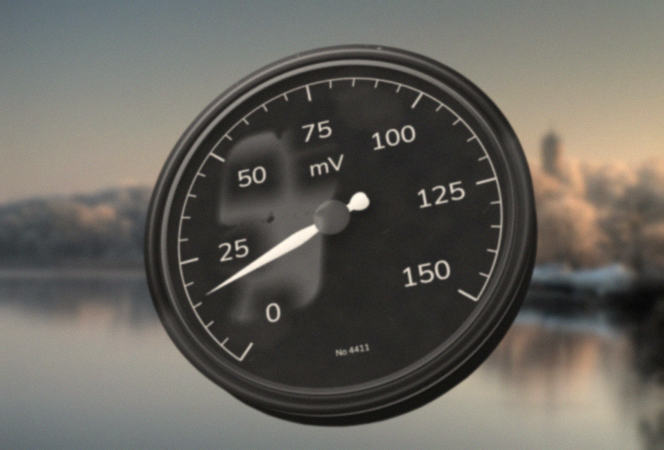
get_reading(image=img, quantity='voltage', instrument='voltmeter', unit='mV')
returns 15 mV
